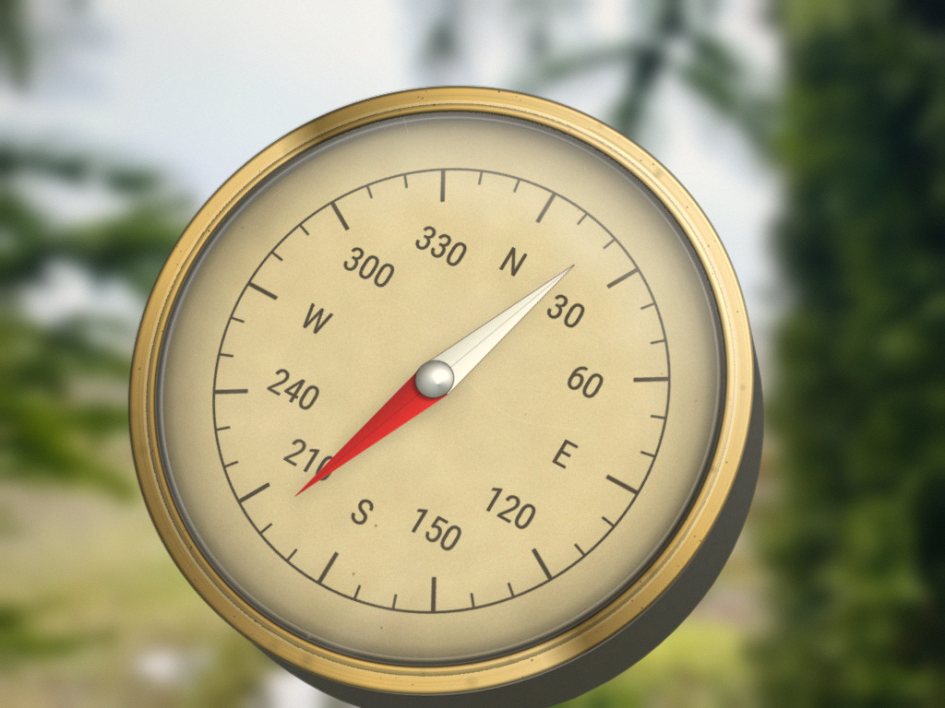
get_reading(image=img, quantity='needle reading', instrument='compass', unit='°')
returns 200 °
